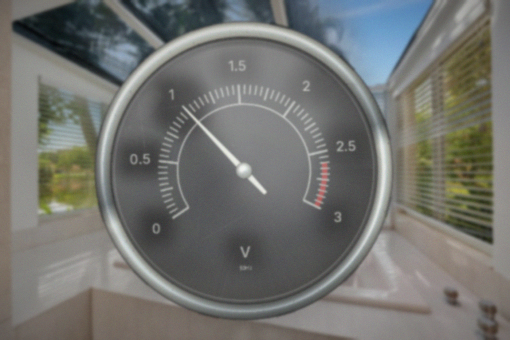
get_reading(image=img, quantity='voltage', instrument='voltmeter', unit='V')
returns 1 V
